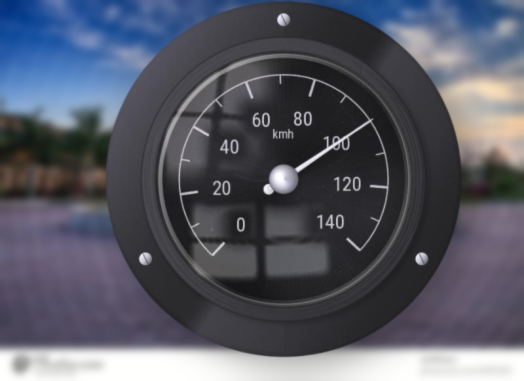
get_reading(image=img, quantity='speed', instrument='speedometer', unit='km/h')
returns 100 km/h
